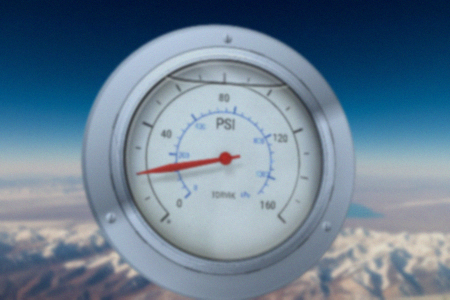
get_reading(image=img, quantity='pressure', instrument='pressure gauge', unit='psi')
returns 20 psi
